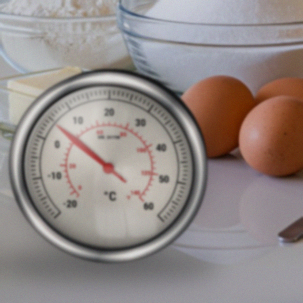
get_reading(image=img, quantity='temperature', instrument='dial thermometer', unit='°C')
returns 5 °C
